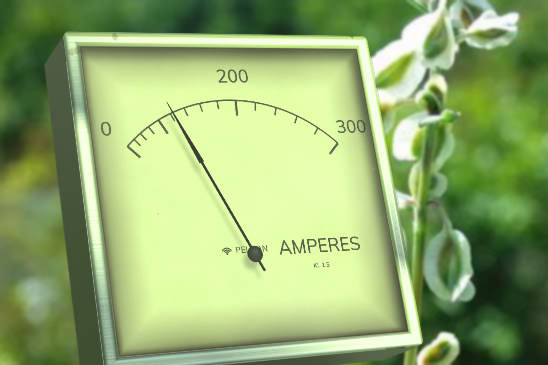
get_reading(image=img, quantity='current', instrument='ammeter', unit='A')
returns 120 A
